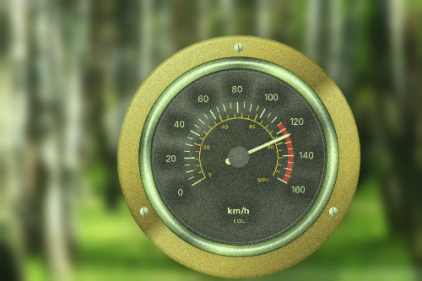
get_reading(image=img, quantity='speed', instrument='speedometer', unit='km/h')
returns 125 km/h
